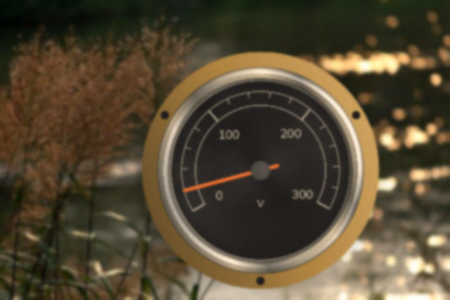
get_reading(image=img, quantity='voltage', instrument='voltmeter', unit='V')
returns 20 V
